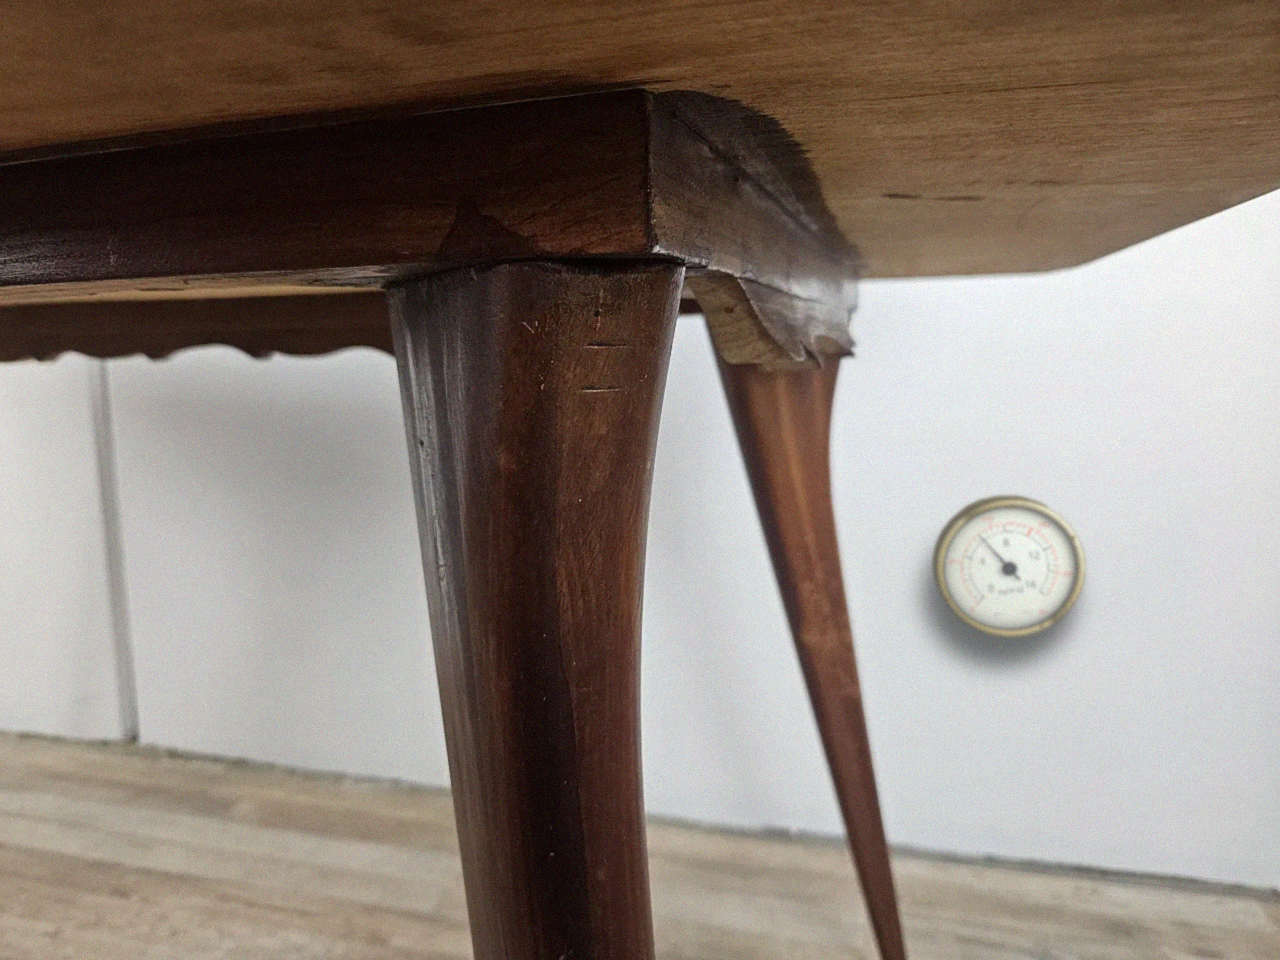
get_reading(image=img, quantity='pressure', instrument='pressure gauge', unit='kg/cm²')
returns 6 kg/cm²
